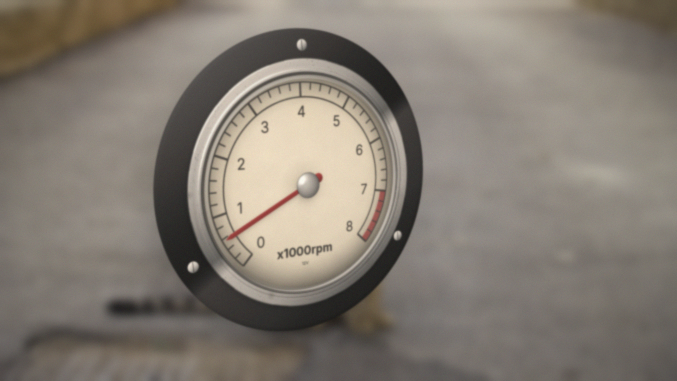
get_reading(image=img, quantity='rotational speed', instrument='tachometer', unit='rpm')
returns 600 rpm
